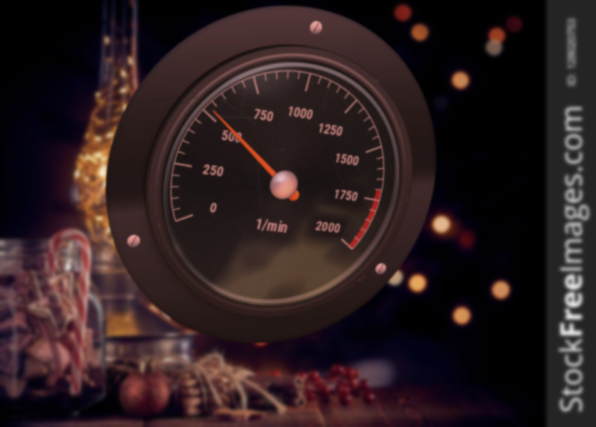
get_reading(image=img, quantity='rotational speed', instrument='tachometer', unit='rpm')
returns 525 rpm
